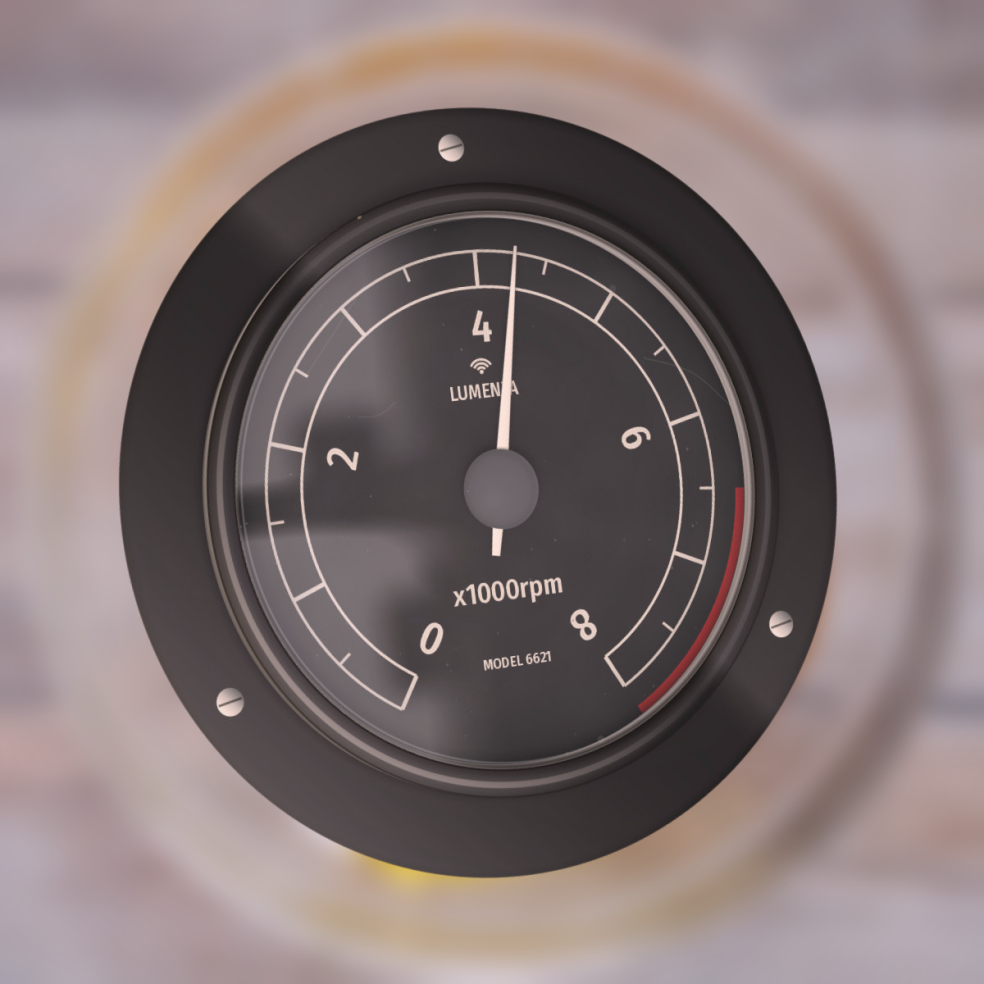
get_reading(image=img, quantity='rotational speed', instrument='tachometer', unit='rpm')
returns 4250 rpm
